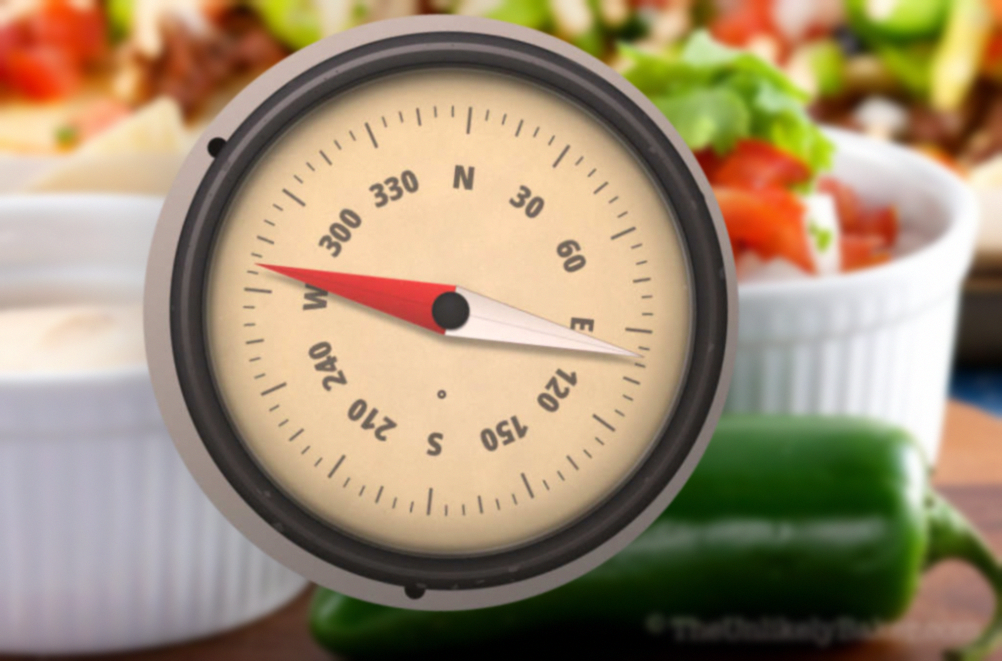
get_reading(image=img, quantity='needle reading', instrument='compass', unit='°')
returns 277.5 °
